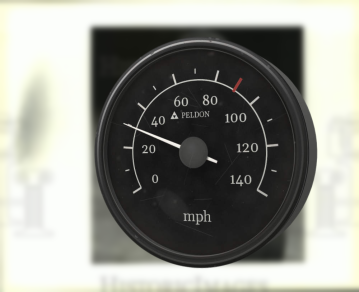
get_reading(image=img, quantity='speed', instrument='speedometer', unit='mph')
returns 30 mph
